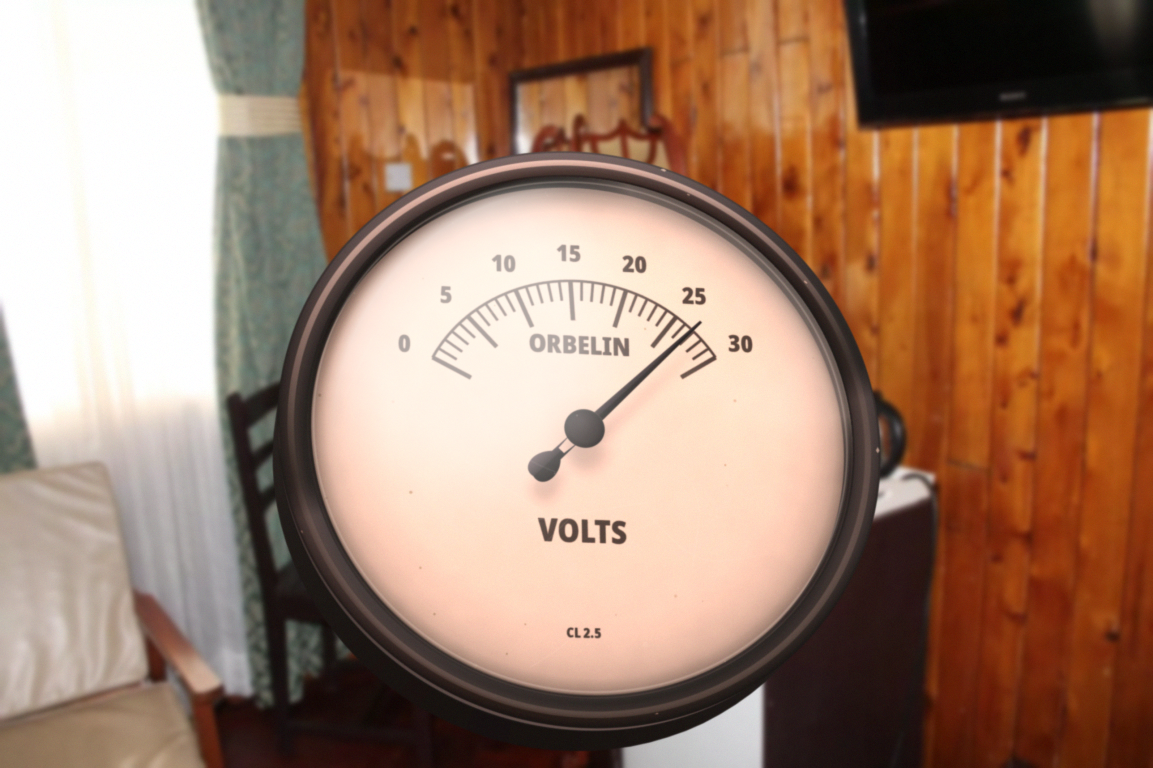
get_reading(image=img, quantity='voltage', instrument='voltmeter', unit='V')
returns 27 V
